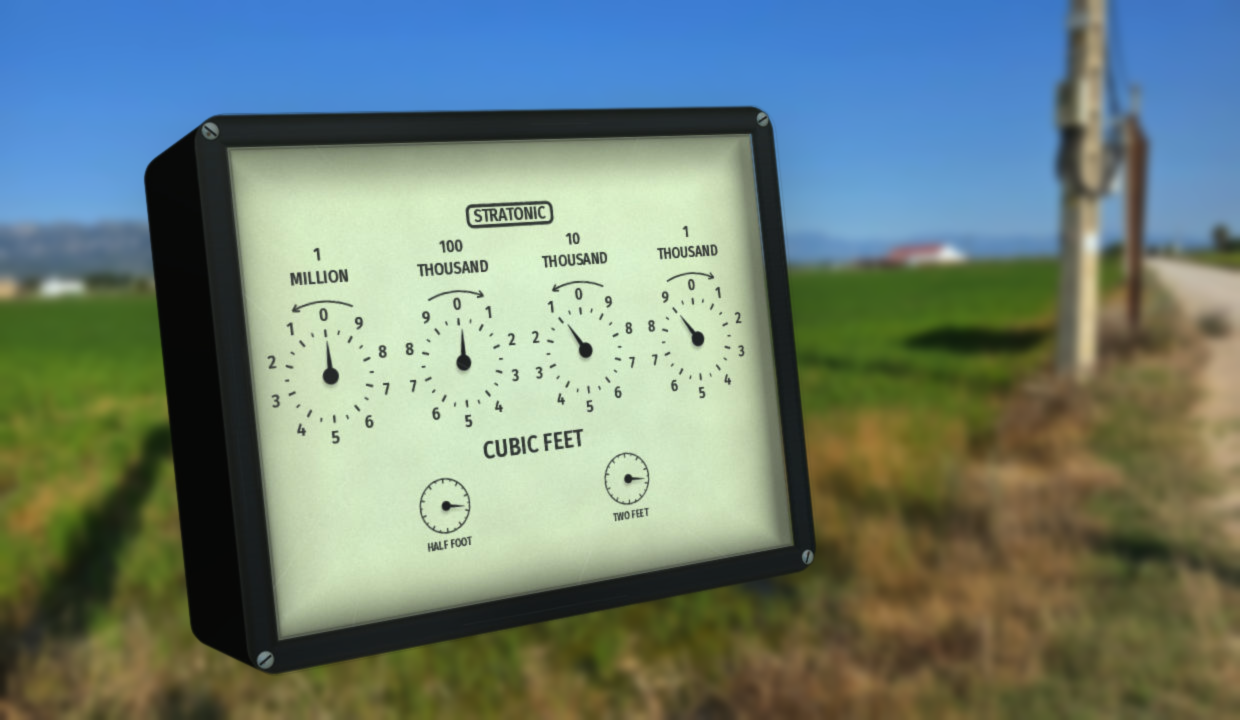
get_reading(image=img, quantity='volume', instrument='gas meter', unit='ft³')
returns 900 ft³
